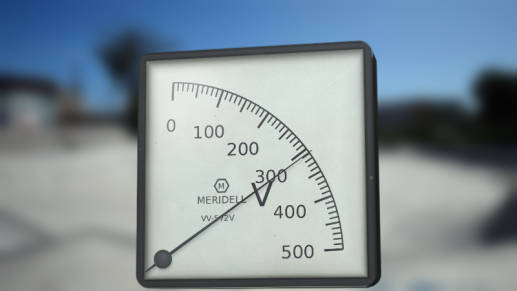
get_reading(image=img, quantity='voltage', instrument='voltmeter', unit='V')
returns 310 V
